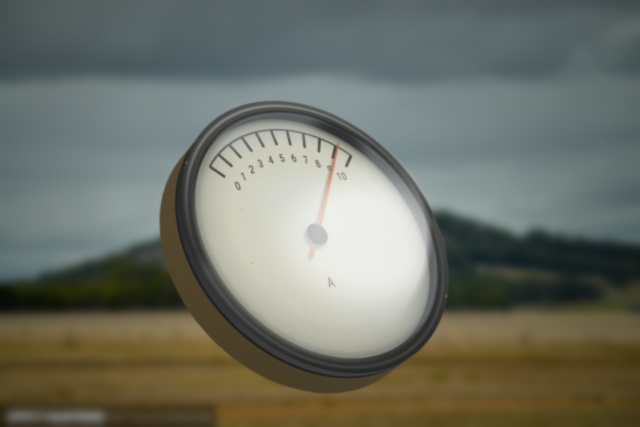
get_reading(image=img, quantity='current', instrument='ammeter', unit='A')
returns 9 A
